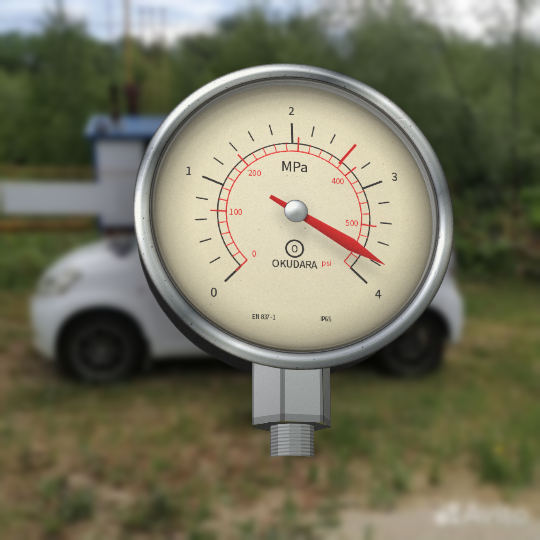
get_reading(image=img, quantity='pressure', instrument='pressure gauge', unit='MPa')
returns 3.8 MPa
